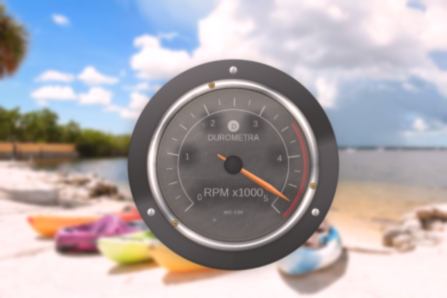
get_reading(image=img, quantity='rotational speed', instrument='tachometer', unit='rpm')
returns 4750 rpm
